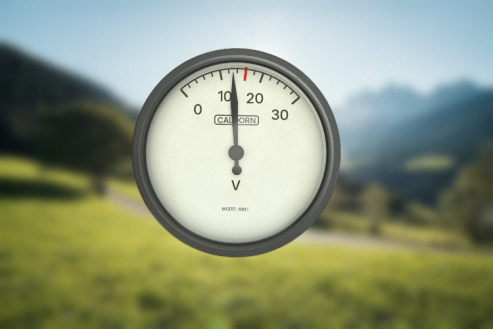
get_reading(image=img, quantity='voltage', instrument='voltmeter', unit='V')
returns 13 V
